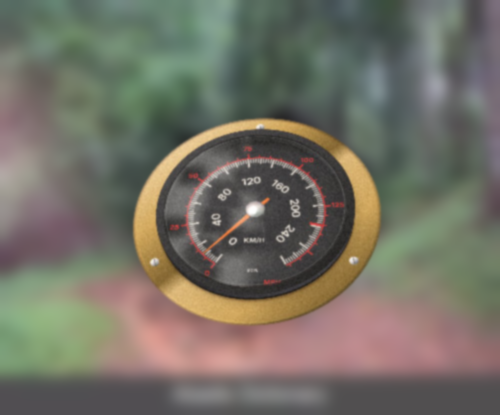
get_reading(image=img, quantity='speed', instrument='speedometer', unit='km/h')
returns 10 km/h
